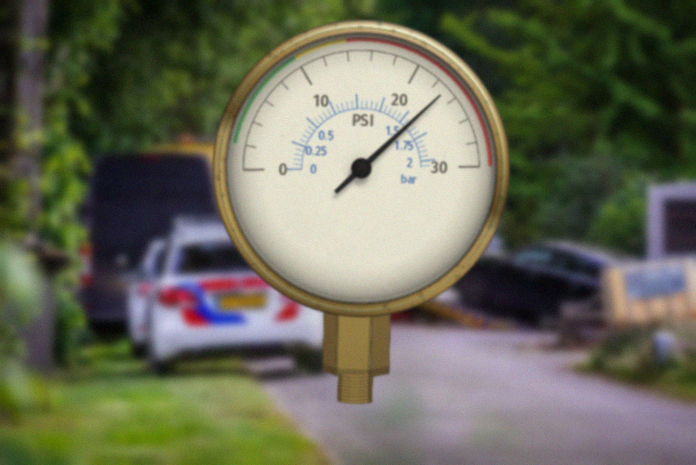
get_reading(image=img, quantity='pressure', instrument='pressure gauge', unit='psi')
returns 23 psi
